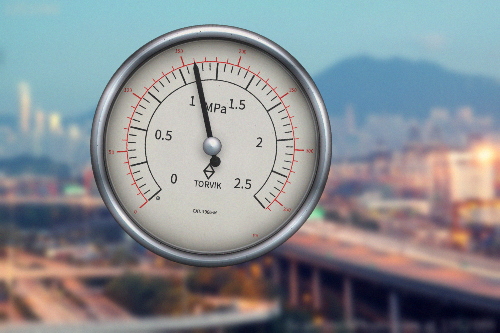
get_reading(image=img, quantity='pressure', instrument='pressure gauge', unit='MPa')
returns 1.1 MPa
